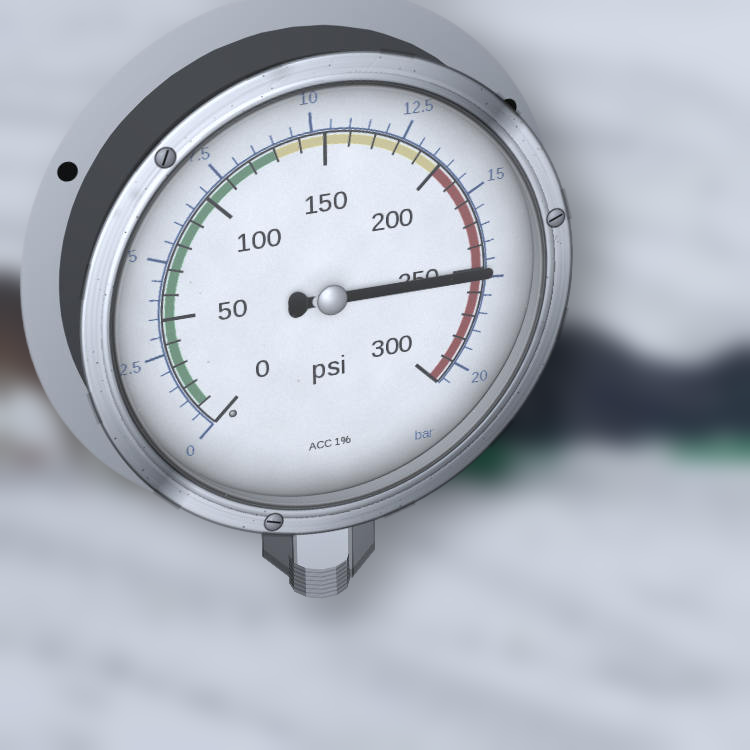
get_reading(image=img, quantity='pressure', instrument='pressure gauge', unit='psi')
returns 250 psi
